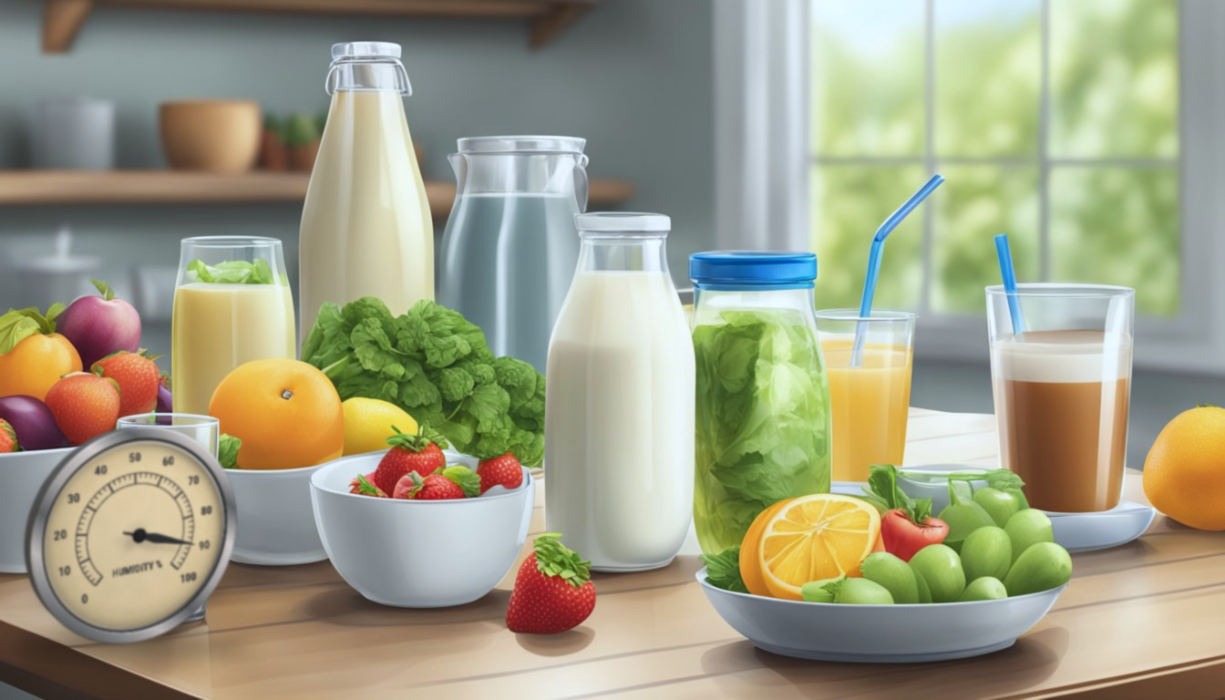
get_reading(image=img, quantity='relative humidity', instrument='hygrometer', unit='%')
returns 90 %
